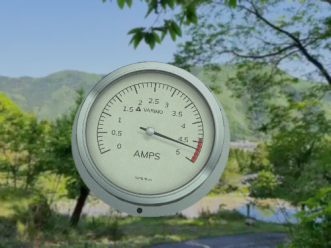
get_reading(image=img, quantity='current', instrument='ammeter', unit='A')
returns 4.7 A
